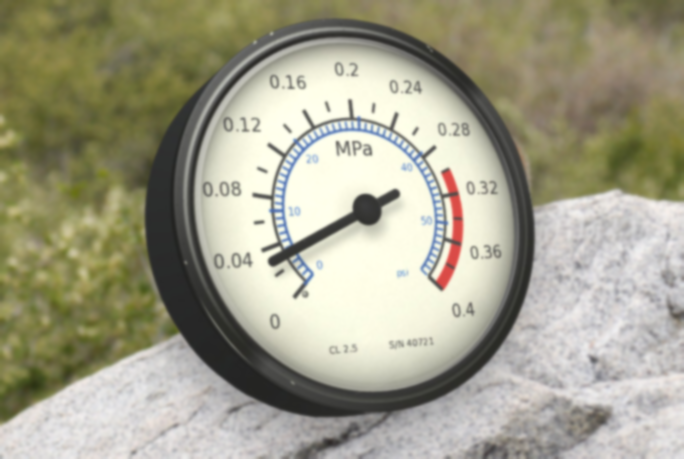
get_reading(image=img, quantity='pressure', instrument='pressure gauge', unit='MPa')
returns 0.03 MPa
